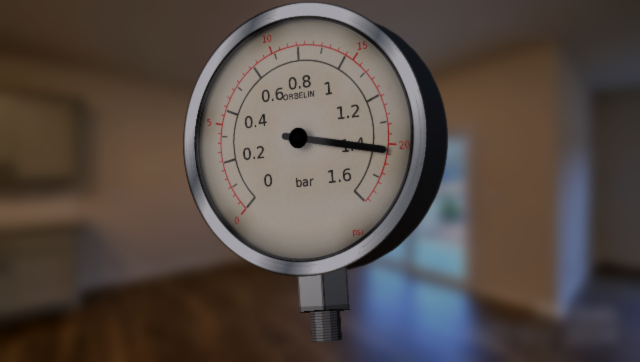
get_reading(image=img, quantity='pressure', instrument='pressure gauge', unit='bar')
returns 1.4 bar
